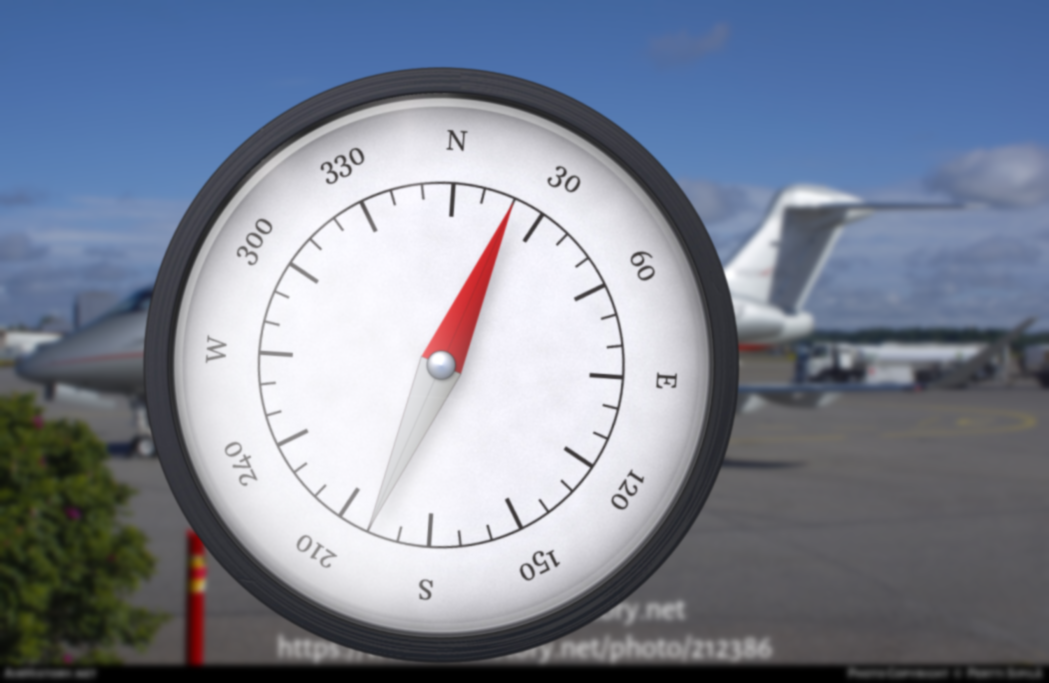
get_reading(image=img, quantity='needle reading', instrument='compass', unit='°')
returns 20 °
